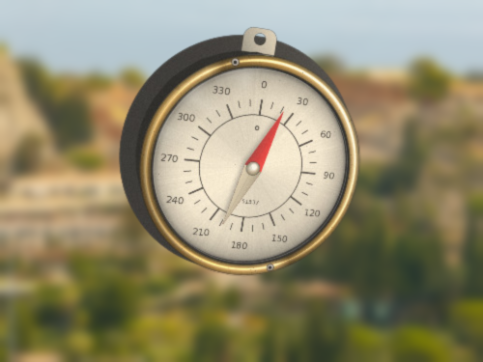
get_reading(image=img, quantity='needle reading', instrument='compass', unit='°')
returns 20 °
